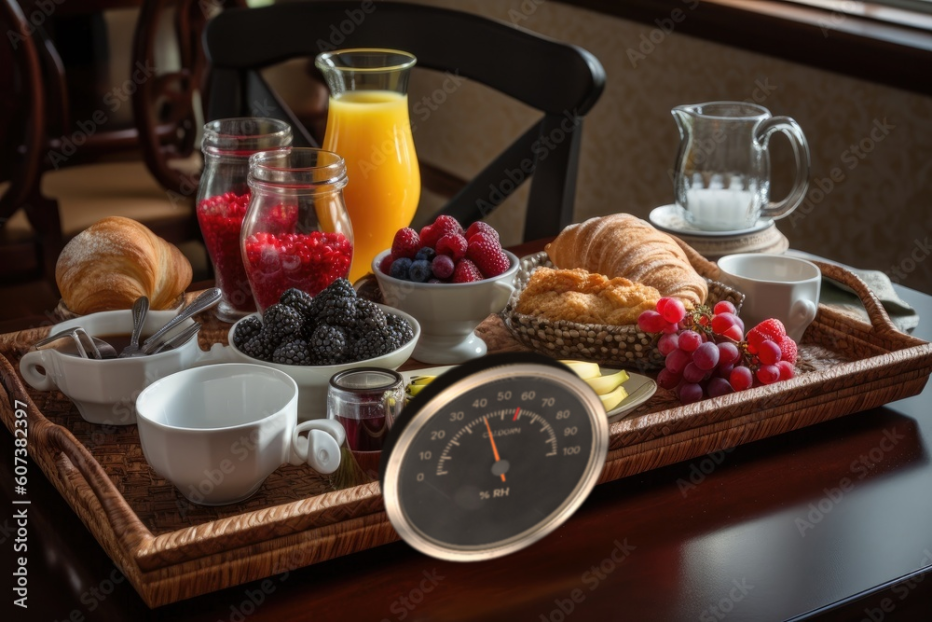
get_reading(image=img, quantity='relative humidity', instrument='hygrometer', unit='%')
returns 40 %
